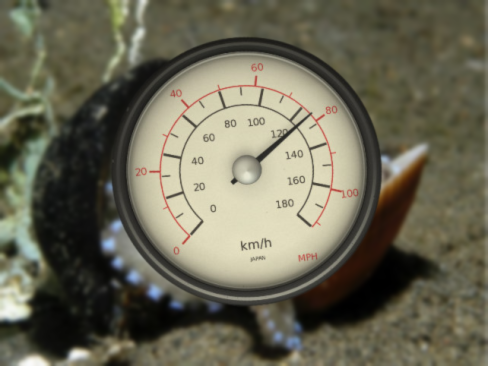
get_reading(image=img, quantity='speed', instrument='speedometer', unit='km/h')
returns 125 km/h
